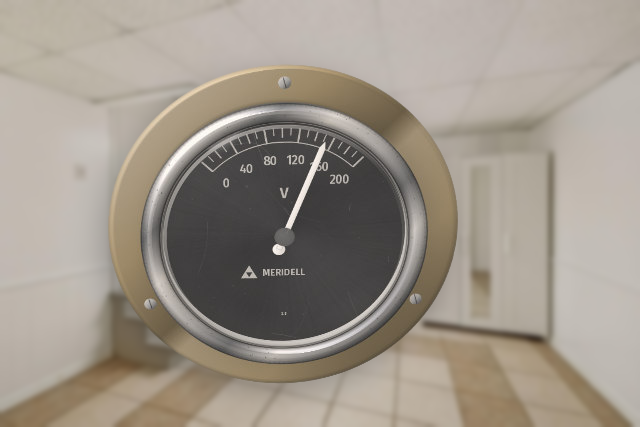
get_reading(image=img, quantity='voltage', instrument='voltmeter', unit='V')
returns 150 V
